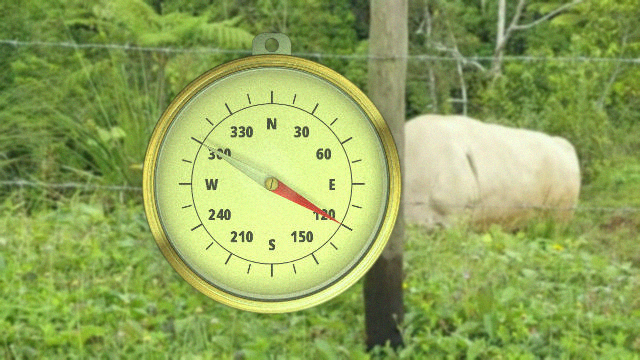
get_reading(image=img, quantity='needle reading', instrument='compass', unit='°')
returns 120 °
